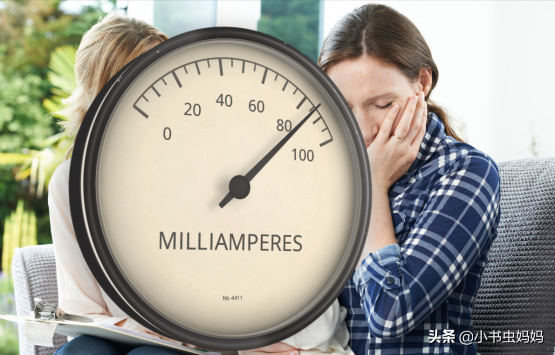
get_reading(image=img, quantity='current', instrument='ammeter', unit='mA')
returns 85 mA
